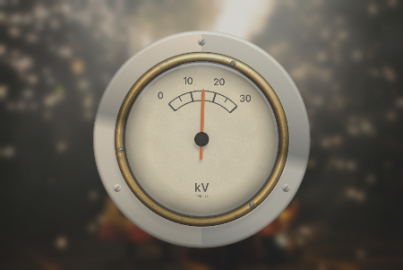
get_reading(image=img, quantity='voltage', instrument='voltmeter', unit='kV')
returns 15 kV
